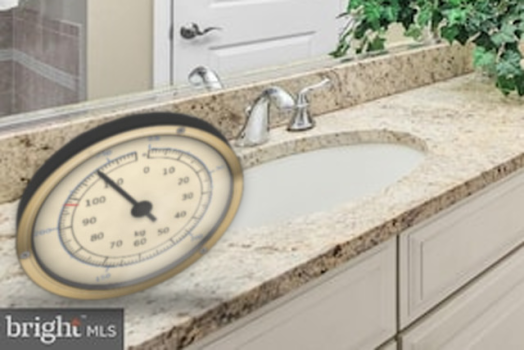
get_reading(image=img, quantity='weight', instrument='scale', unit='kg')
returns 110 kg
